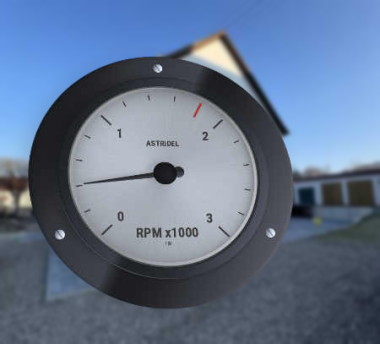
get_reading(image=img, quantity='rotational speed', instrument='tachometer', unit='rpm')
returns 400 rpm
